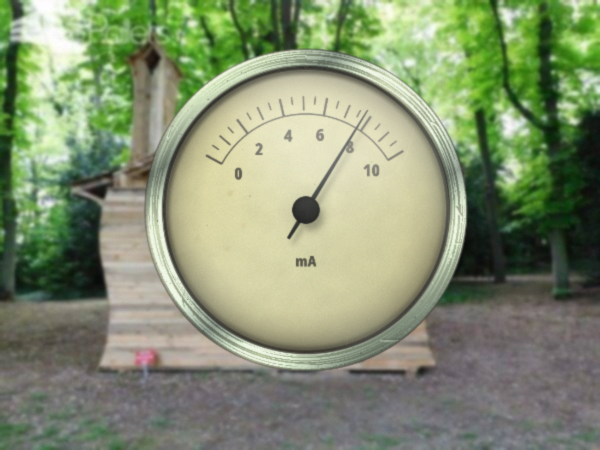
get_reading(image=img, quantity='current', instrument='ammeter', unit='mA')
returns 7.75 mA
